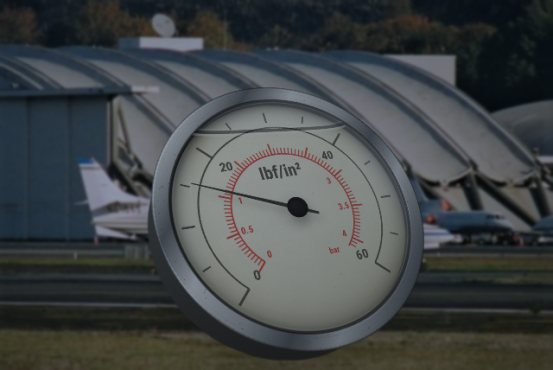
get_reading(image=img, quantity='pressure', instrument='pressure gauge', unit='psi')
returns 15 psi
